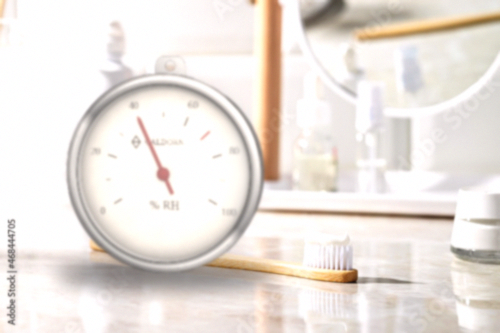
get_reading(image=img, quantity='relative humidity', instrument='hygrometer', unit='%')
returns 40 %
